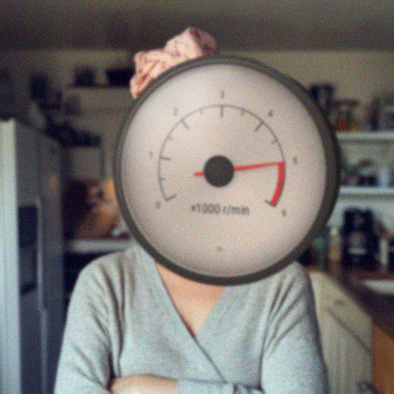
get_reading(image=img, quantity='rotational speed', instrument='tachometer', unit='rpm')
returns 5000 rpm
